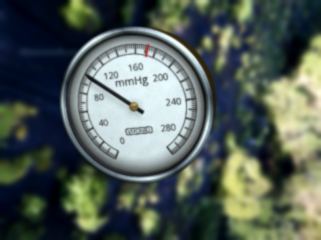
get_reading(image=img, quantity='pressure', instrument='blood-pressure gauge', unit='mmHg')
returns 100 mmHg
